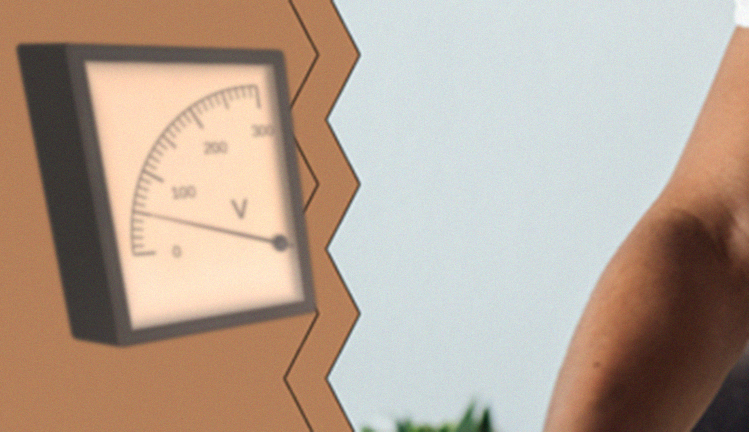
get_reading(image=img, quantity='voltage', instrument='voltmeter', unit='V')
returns 50 V
